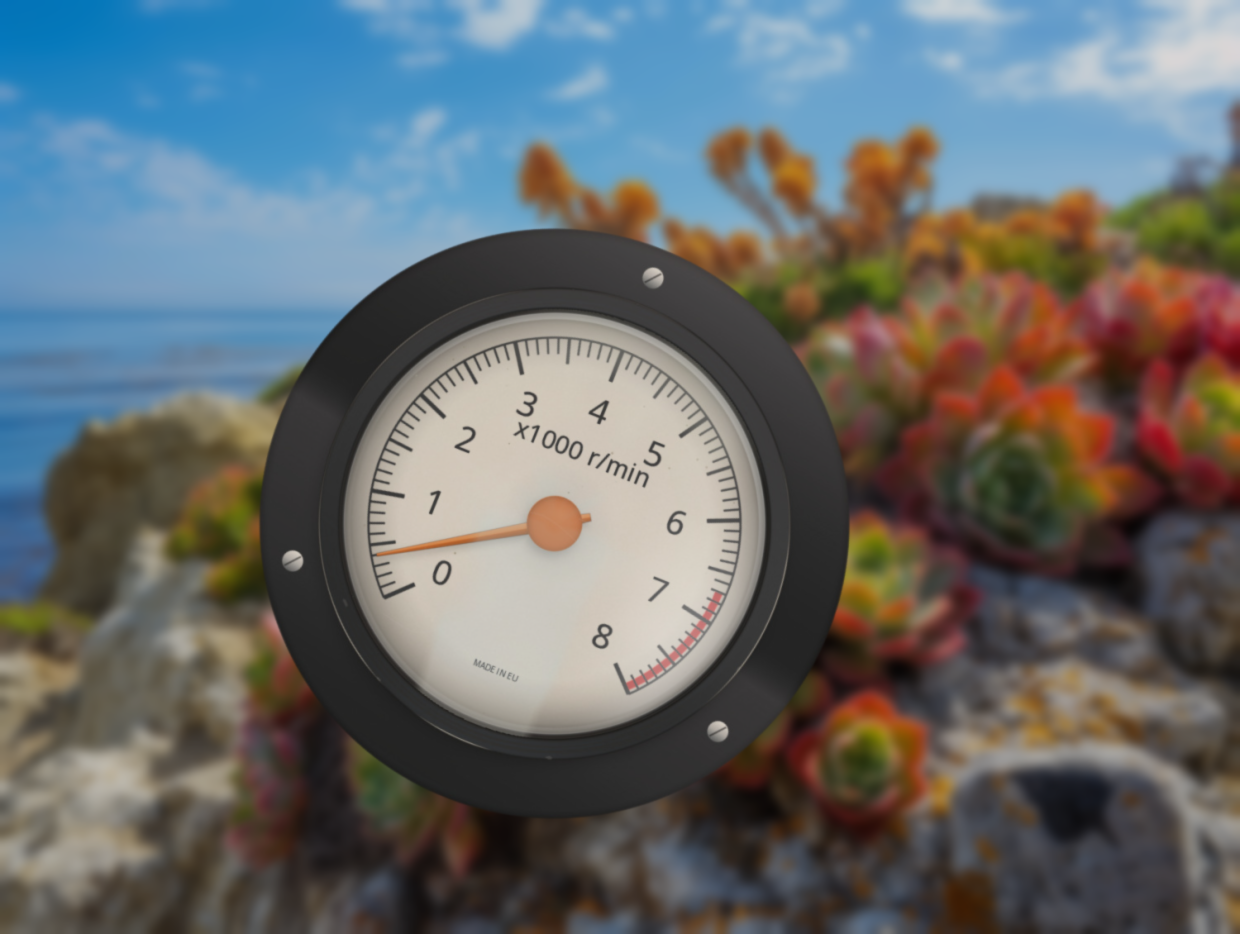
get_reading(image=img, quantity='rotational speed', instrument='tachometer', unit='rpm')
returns 400 rpm
